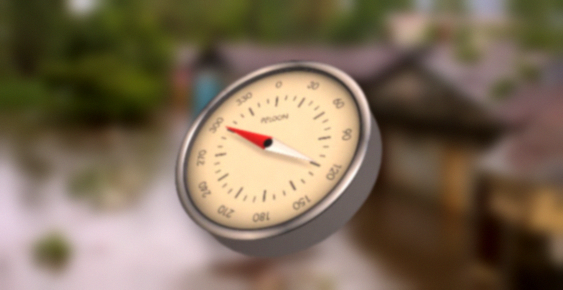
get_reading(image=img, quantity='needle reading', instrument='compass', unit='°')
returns 300 °
